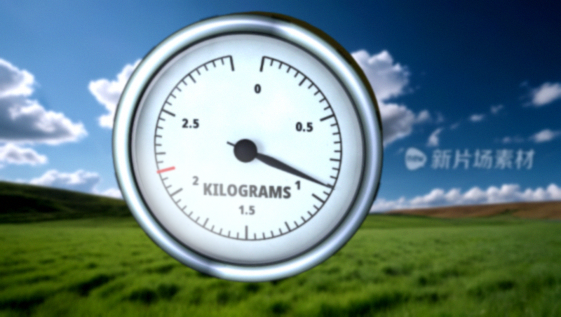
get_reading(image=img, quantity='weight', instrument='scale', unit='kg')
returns 0.9 kg
